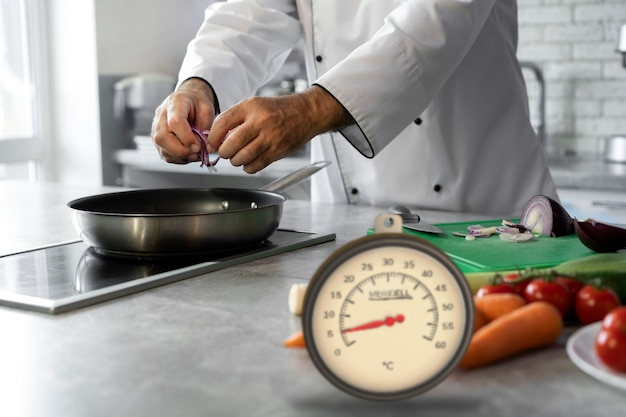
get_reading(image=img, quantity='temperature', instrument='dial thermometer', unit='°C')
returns 5 °C
